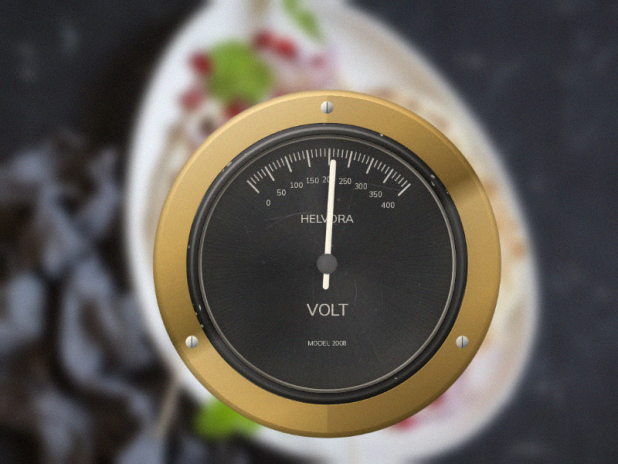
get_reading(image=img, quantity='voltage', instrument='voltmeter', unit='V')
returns 210 V
